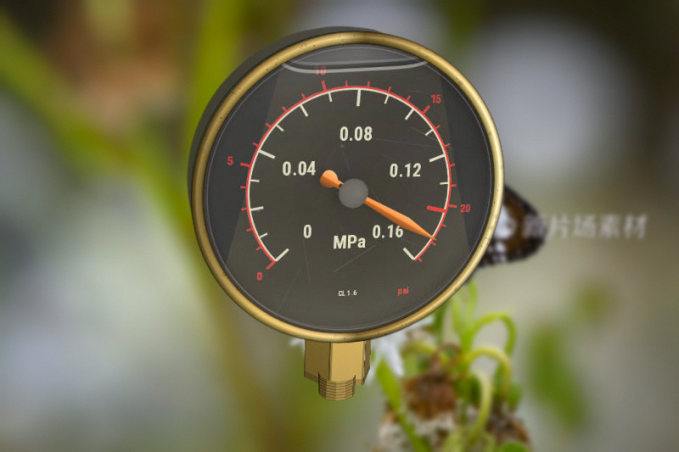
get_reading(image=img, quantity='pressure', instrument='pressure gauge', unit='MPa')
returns 0.15 MPa
